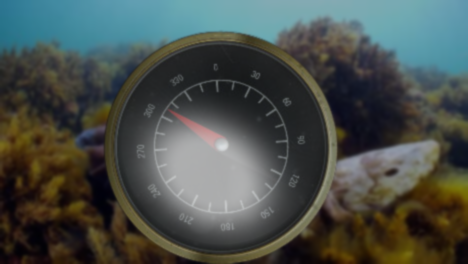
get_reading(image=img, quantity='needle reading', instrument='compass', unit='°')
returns 307.5 °
